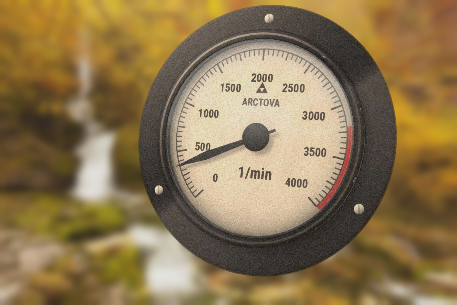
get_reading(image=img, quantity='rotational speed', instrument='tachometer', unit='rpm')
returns 350 rpm
